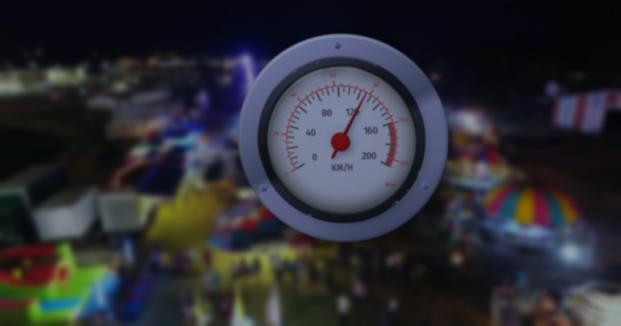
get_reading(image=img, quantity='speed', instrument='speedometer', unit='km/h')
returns 125 km/h
